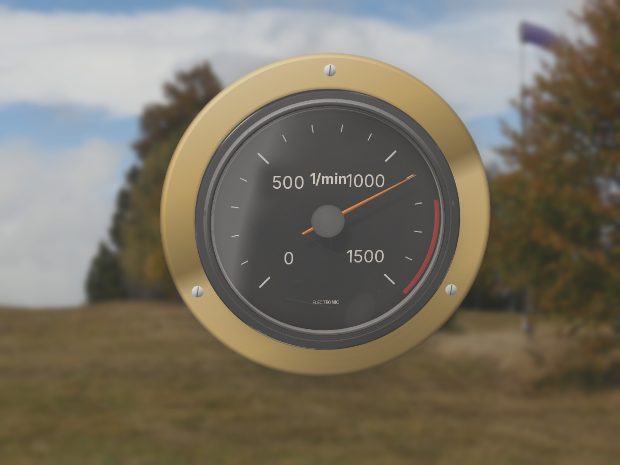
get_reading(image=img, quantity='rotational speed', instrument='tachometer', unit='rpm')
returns 1100 rpm
